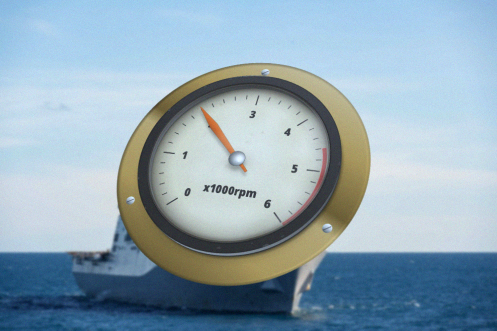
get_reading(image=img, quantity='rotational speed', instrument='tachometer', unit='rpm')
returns 2000 rpm
